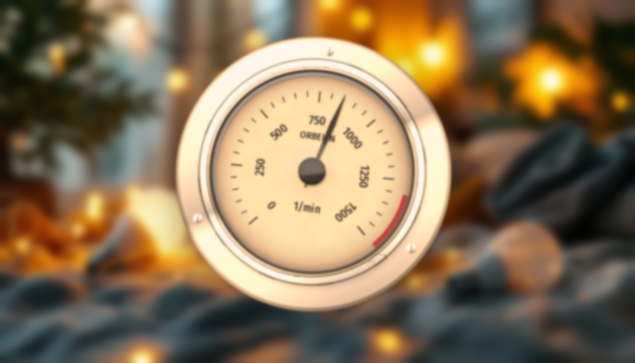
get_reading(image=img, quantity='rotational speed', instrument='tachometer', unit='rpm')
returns 850 rpm
